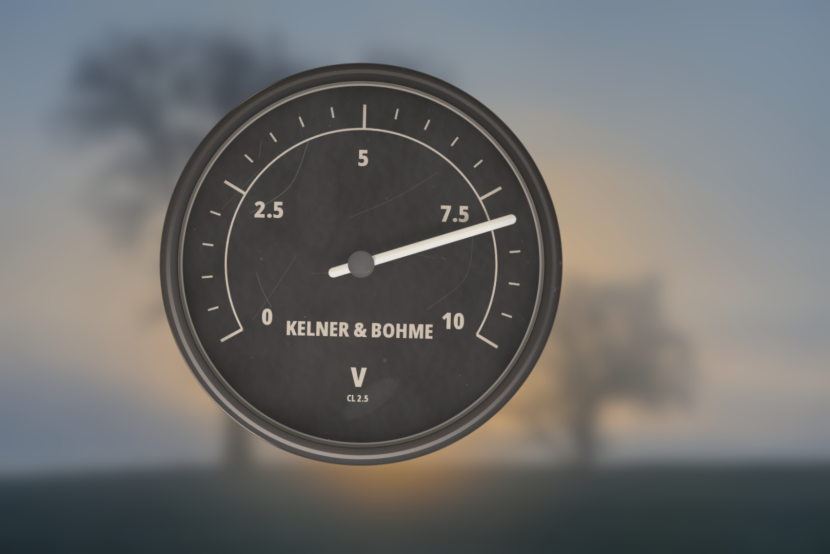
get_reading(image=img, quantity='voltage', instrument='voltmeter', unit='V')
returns 8 V
